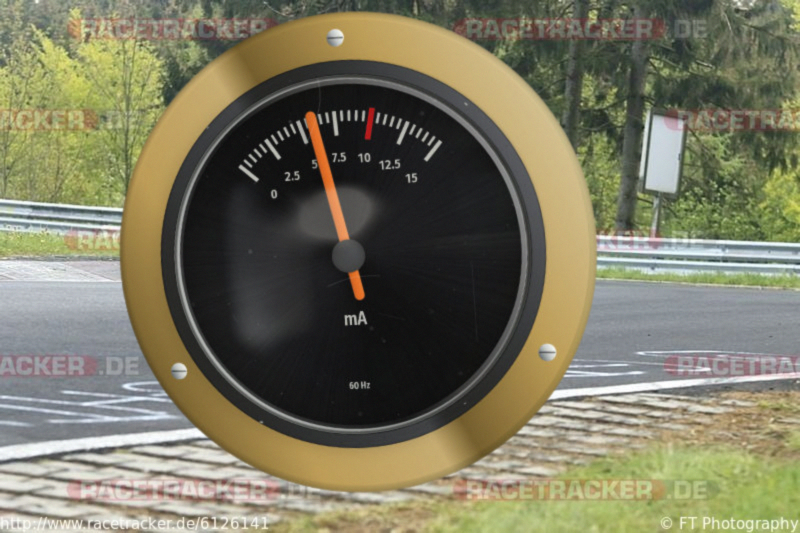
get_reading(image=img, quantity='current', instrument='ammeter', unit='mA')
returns 6 mA
